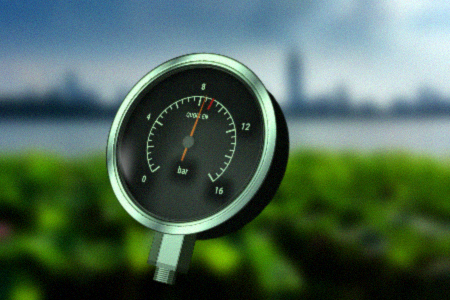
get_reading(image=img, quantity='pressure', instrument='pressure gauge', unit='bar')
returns 8.5 bar
